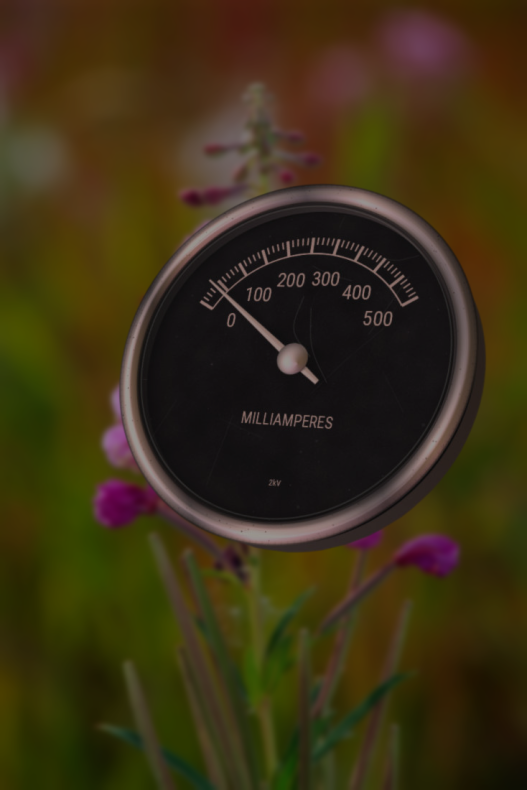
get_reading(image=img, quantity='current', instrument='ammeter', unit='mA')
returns 40 mA
